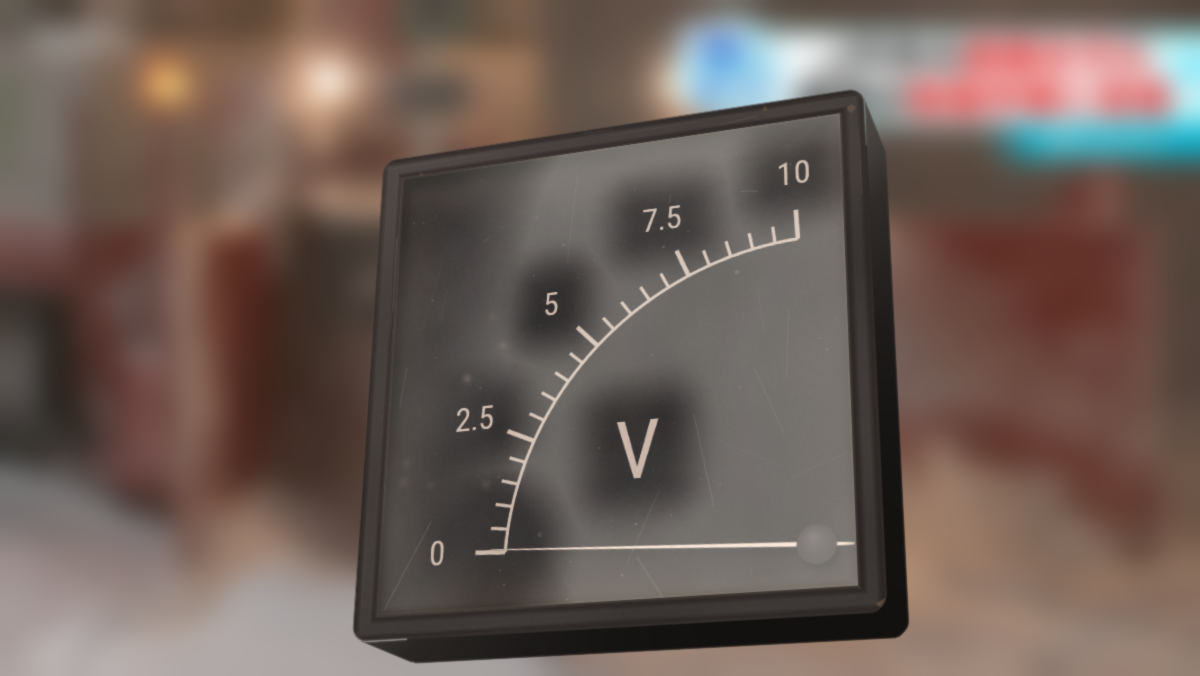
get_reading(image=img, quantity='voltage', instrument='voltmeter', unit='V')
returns 0 V
